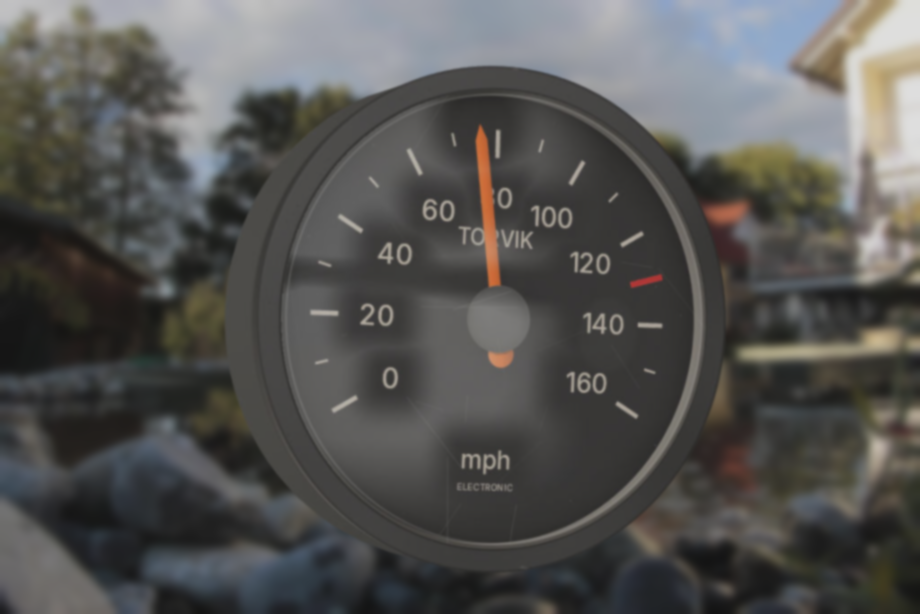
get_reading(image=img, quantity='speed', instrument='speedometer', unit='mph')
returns 75 mph
